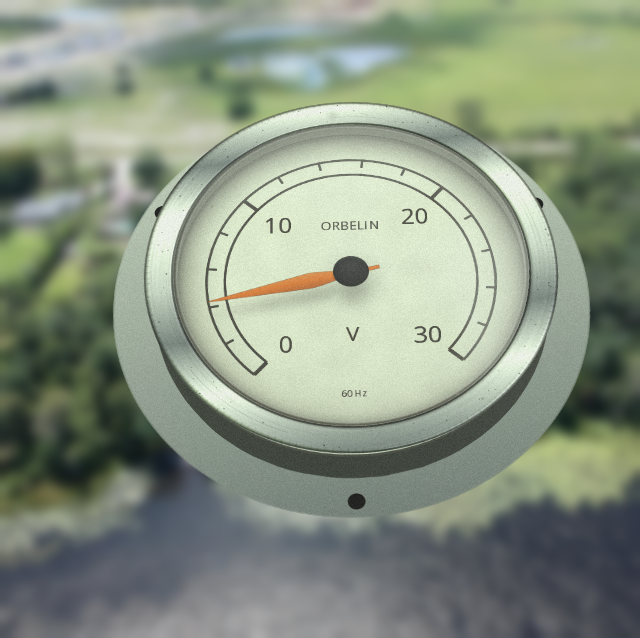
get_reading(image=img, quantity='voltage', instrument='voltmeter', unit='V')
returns 4 V
